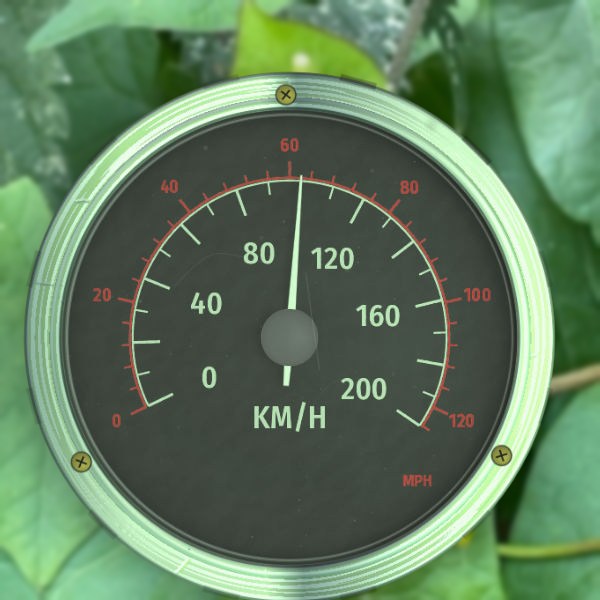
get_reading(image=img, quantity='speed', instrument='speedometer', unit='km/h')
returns 100 km/h
